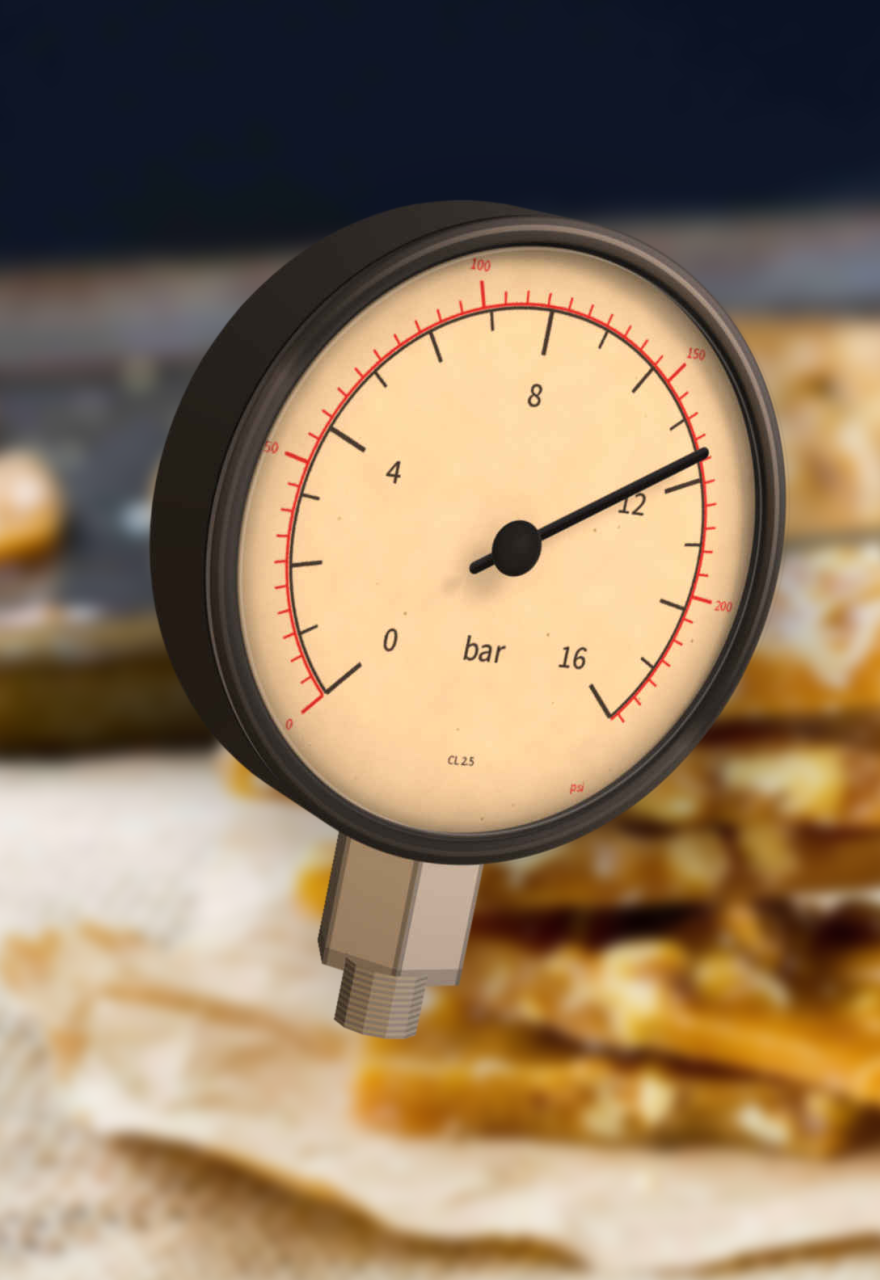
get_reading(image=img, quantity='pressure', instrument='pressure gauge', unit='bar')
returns 11.5 bar
